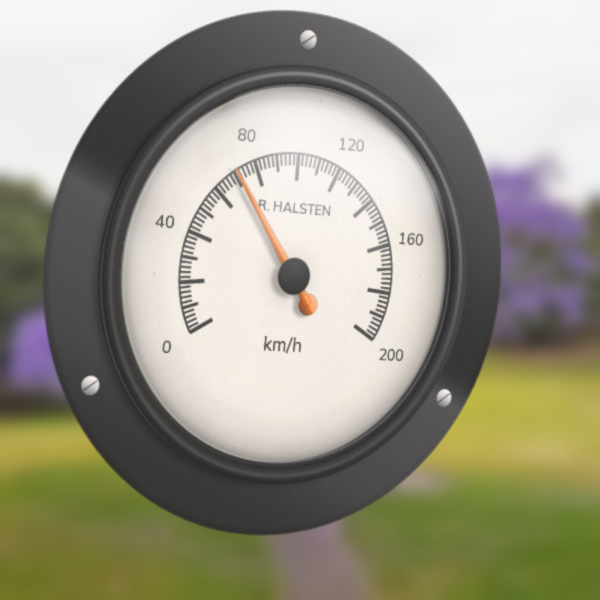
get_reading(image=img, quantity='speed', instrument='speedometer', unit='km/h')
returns 70 km/h
